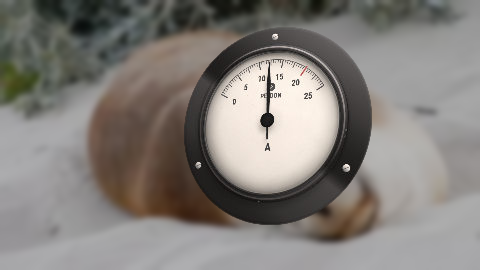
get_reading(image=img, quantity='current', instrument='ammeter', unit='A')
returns 12.5 A
